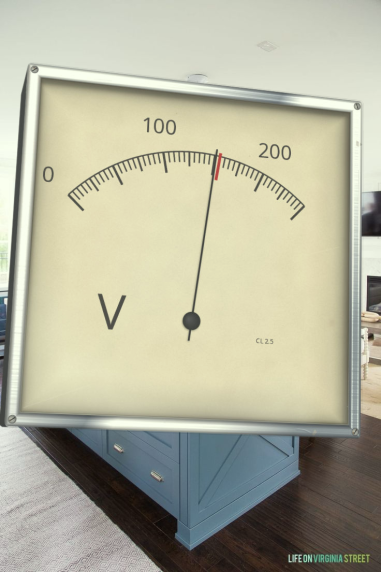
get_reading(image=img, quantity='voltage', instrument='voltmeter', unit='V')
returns 150 V
